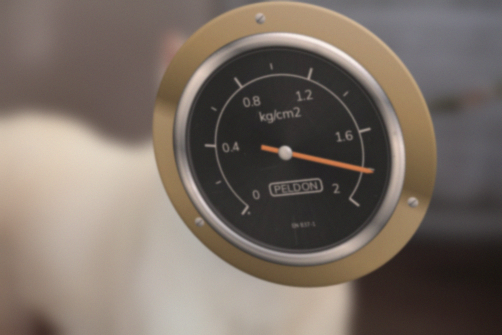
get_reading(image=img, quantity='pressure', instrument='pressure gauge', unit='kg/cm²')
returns 1.8 kg/cm²
